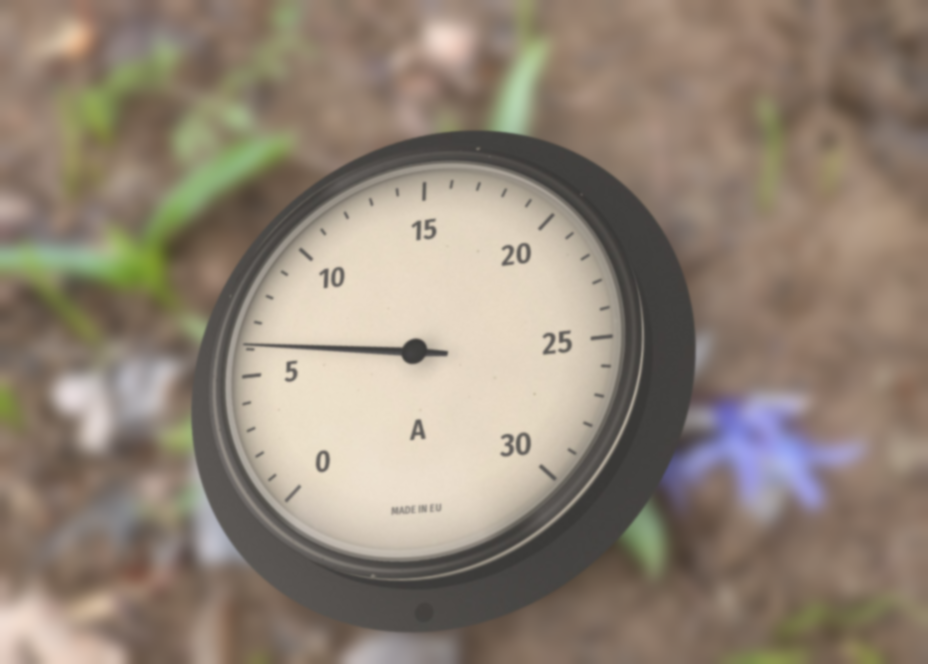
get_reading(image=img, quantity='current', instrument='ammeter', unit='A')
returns 6 A
